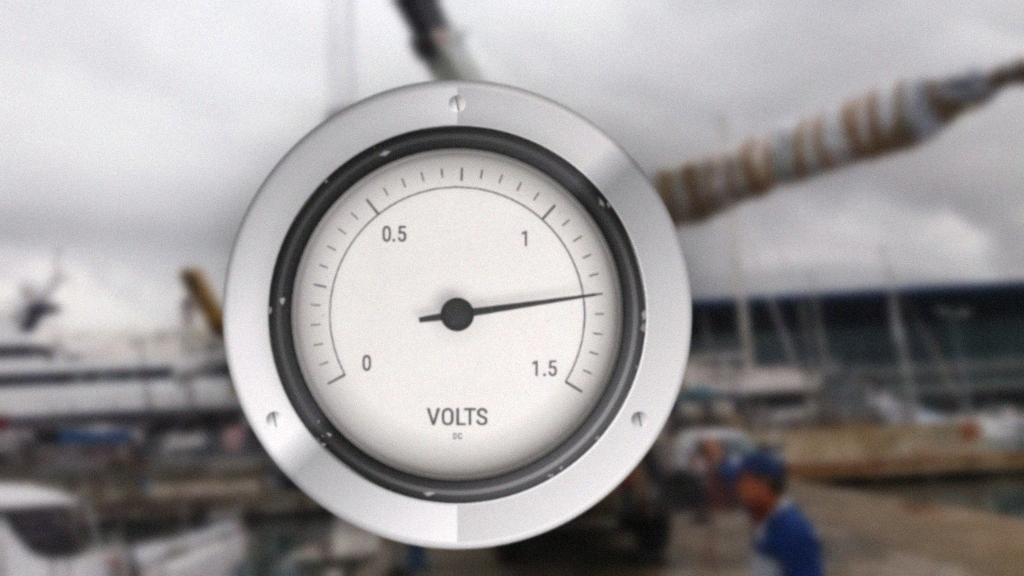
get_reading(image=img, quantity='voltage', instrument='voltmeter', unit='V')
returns 1.25 V
